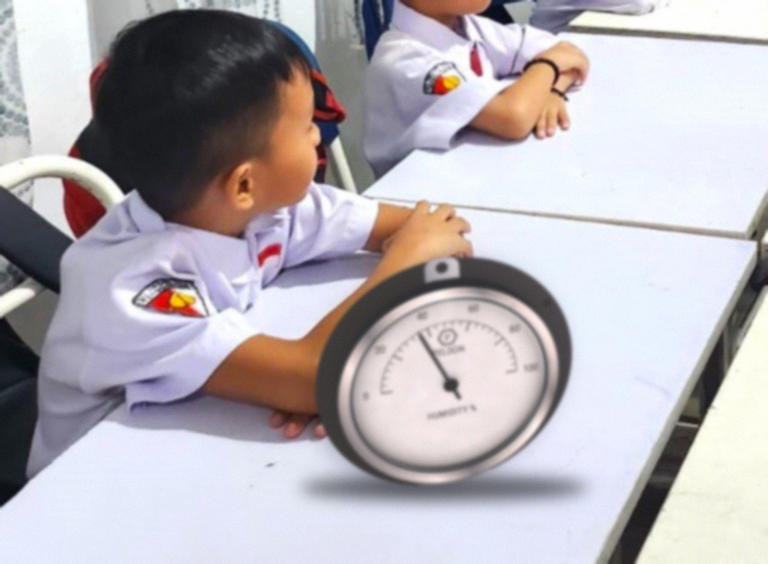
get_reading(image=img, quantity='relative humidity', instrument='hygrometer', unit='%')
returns 36 %
